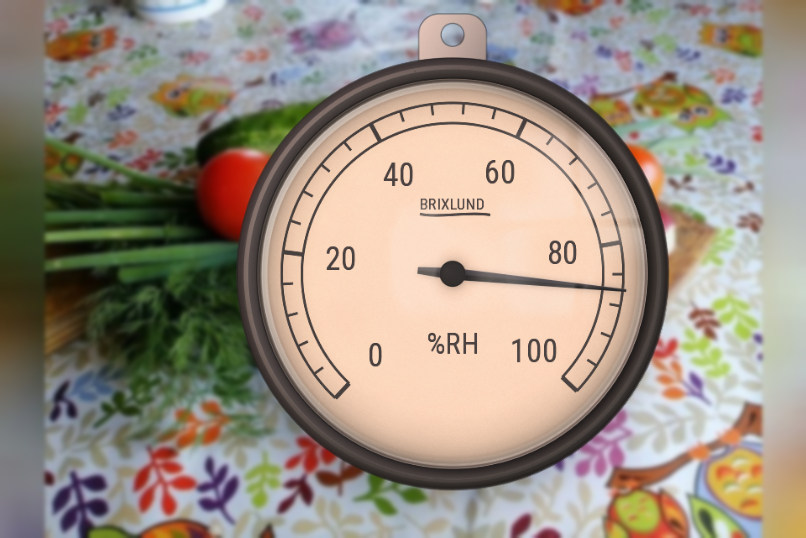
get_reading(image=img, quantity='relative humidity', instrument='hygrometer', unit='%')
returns 86 %
